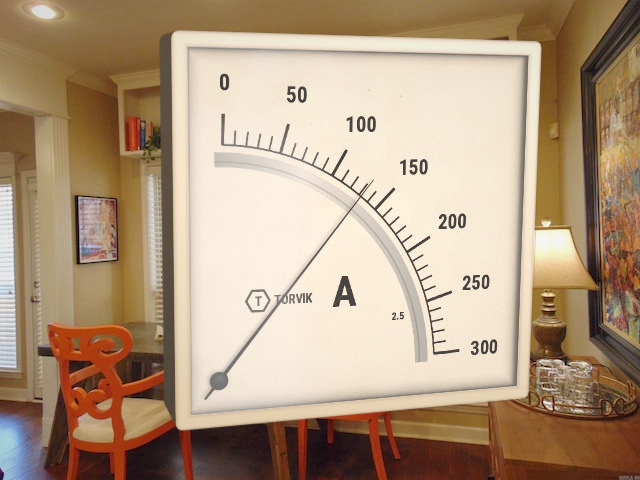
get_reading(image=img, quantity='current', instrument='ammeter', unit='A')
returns 130 A
